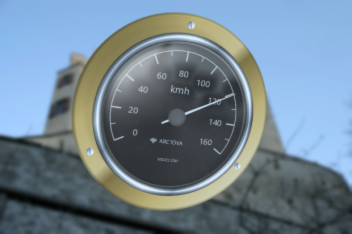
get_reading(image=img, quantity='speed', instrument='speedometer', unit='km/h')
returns 120 km/h
